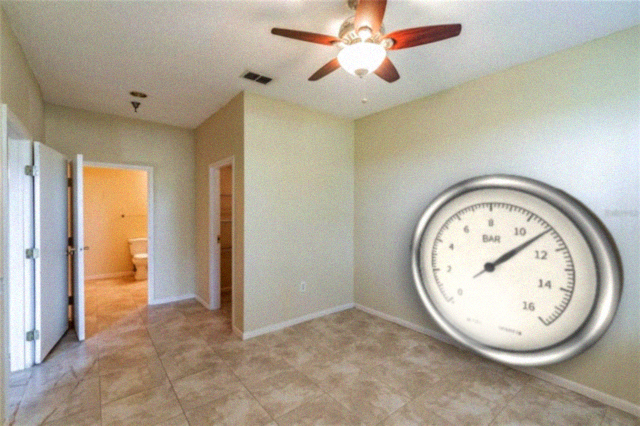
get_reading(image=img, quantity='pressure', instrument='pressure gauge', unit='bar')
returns 11 bar
